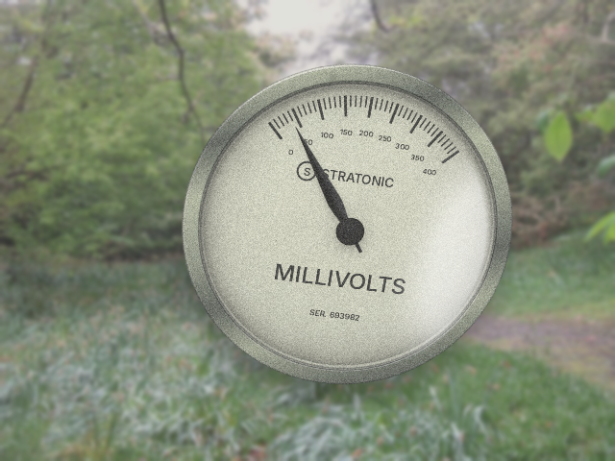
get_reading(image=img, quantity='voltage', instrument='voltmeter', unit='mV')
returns 40 mV
